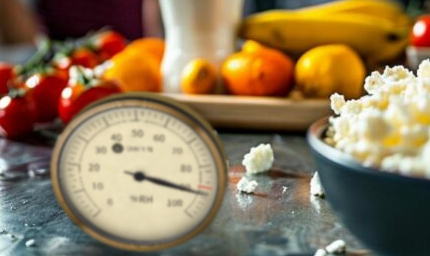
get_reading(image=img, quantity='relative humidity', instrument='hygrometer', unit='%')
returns 90 %
